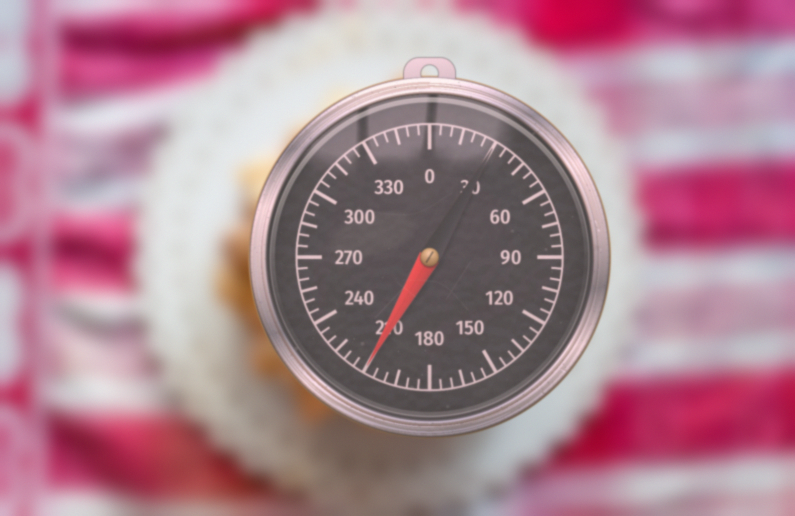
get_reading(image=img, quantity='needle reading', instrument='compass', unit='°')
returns 210 °
